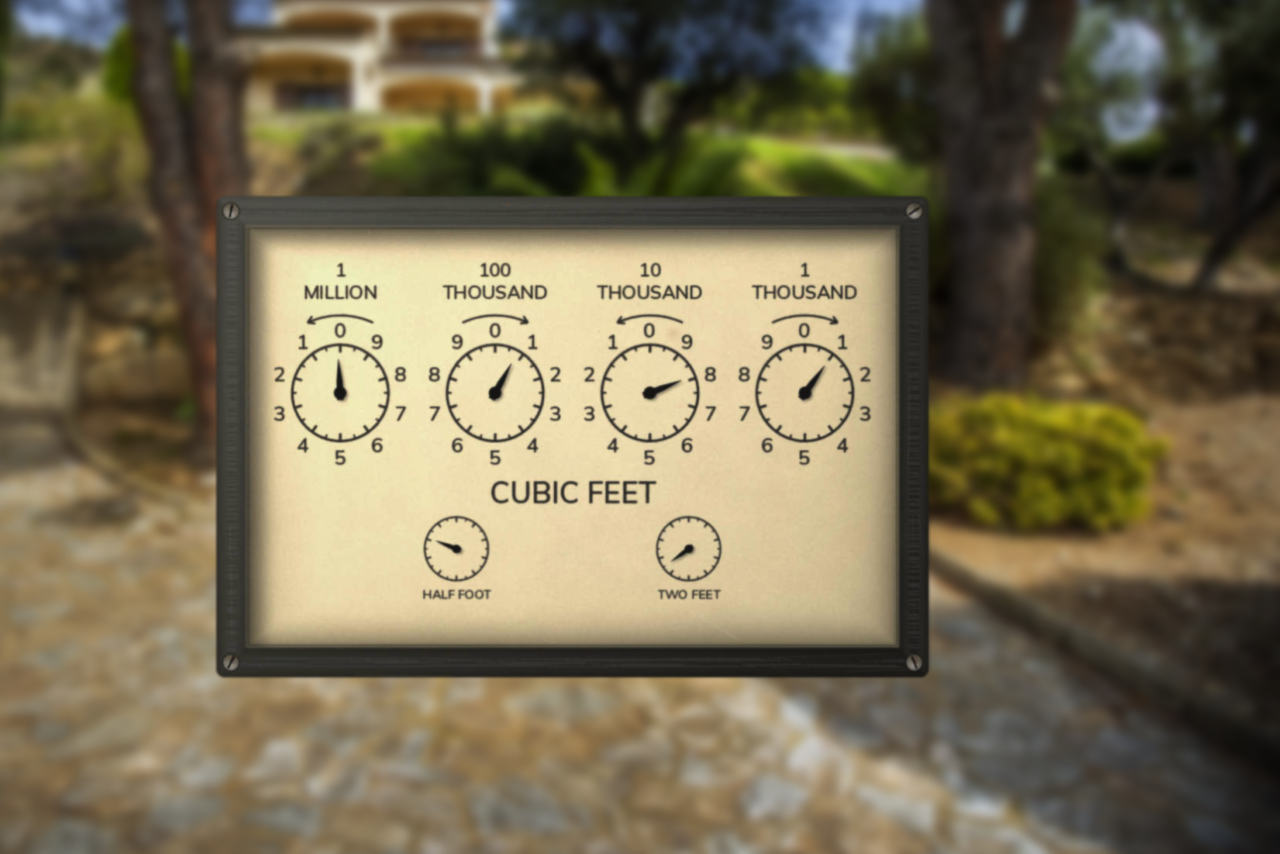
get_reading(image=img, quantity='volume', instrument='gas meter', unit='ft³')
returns 8100 ft³
